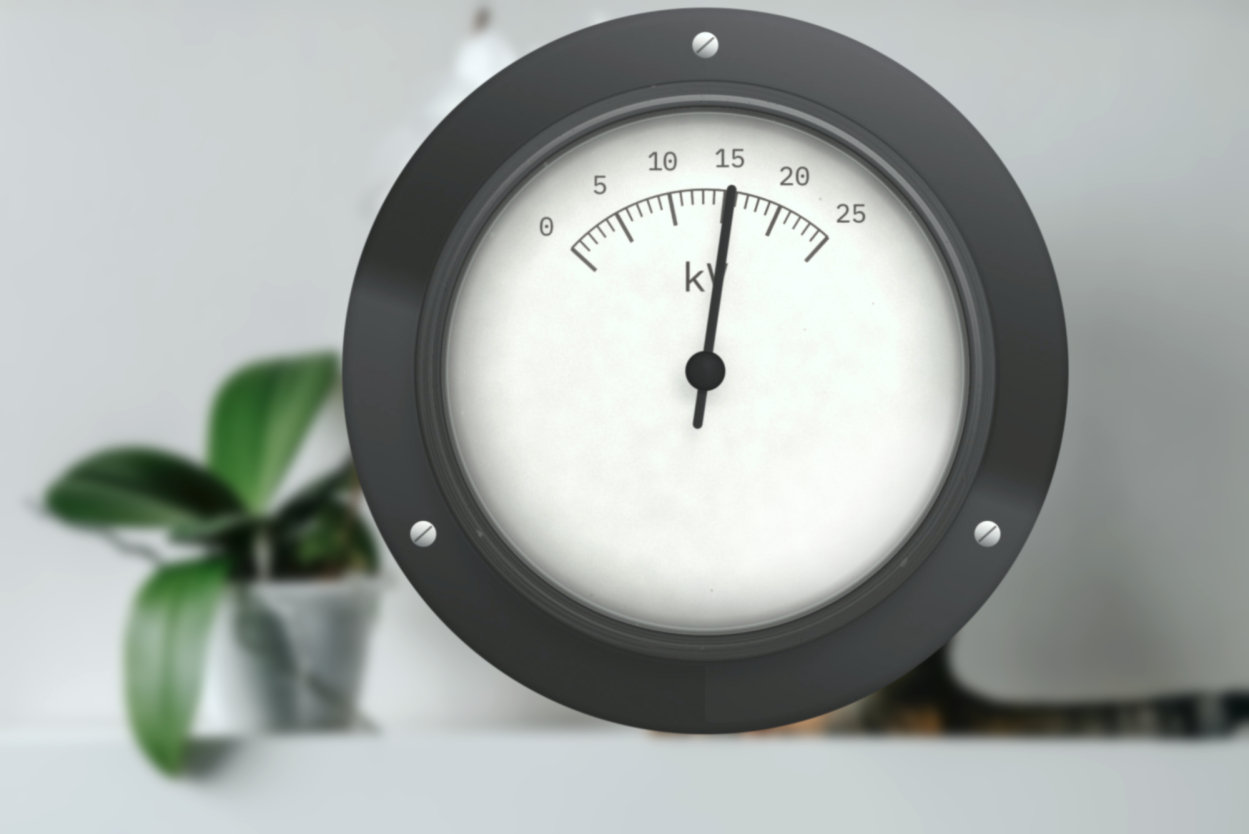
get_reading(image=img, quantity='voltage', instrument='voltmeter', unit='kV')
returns 15.5 kV
